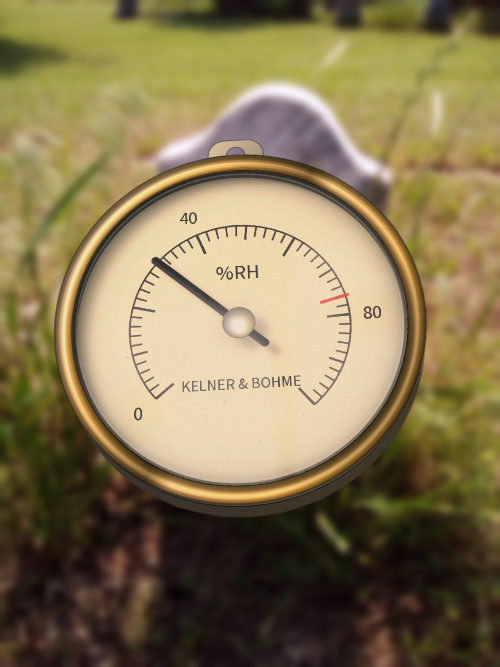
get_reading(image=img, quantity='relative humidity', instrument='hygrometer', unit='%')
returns 30 %
